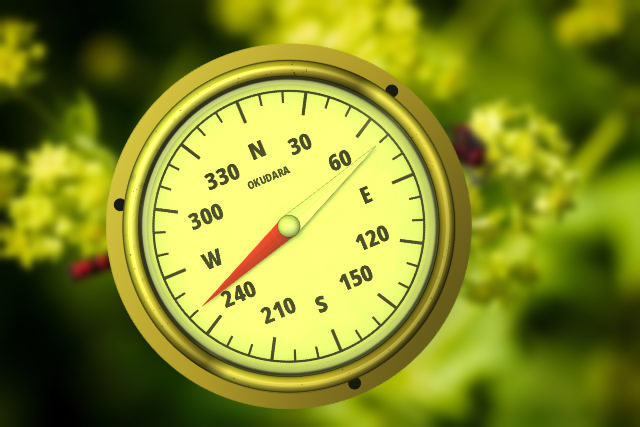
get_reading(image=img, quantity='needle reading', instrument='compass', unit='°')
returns 250 °
